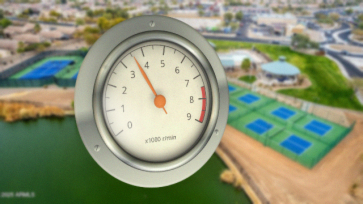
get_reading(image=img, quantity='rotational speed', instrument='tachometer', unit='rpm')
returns 3500 rpm
